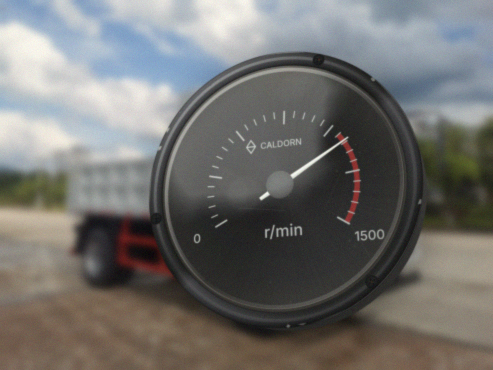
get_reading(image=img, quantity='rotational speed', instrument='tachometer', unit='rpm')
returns 1100 rpm
